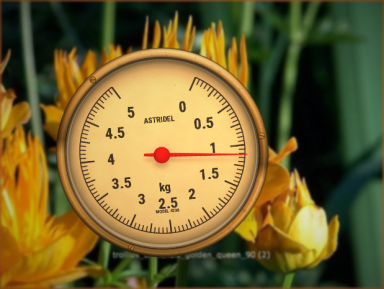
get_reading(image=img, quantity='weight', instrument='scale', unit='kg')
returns 1.1 kg
